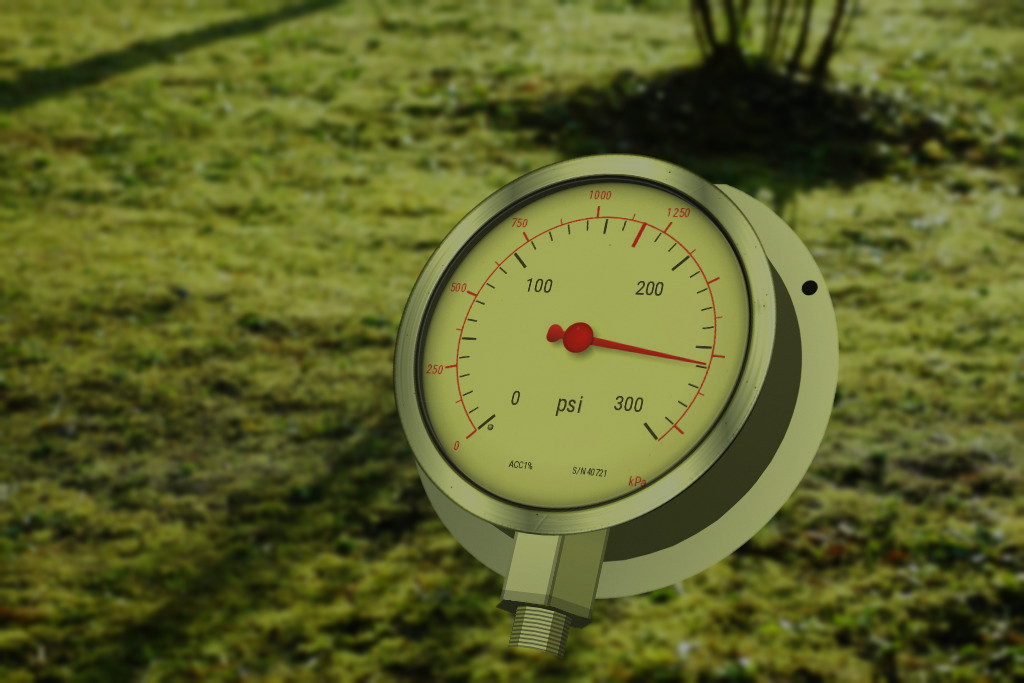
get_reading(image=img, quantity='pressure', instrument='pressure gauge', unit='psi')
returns 260 psi
